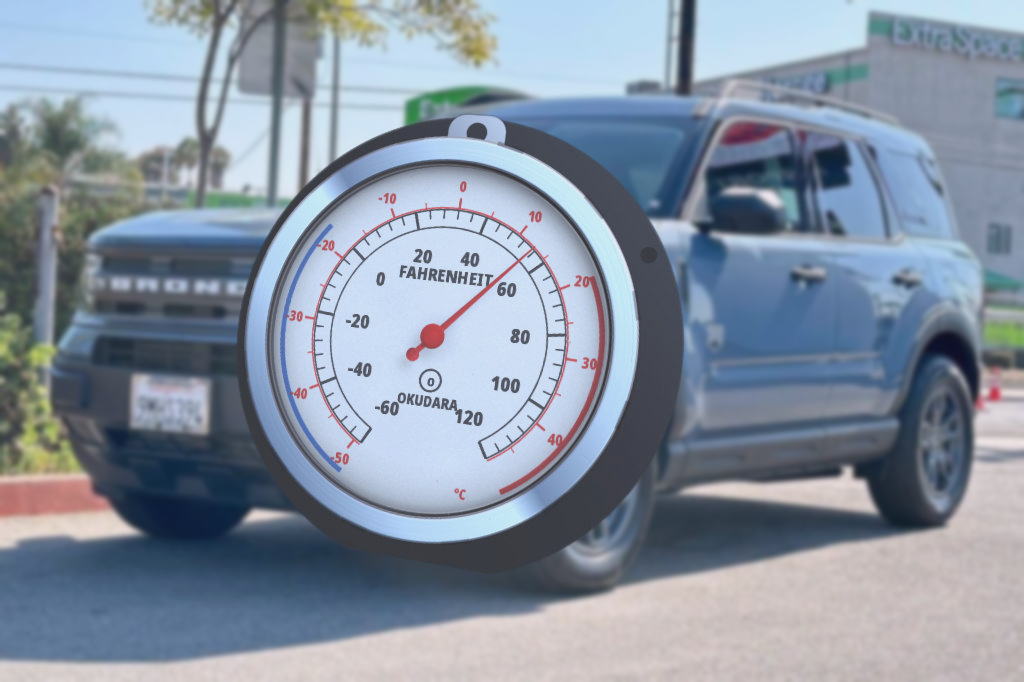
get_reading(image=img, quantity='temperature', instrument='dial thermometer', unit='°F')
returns 56 °F
